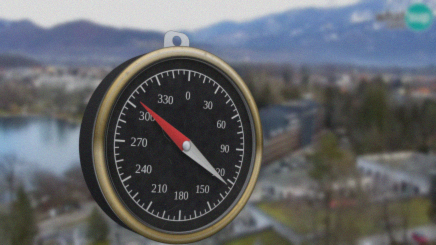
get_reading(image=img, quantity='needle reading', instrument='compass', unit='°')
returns 305 °
